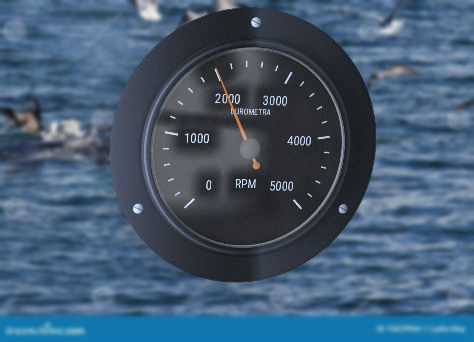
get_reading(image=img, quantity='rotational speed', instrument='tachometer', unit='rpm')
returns 2000 rpm
